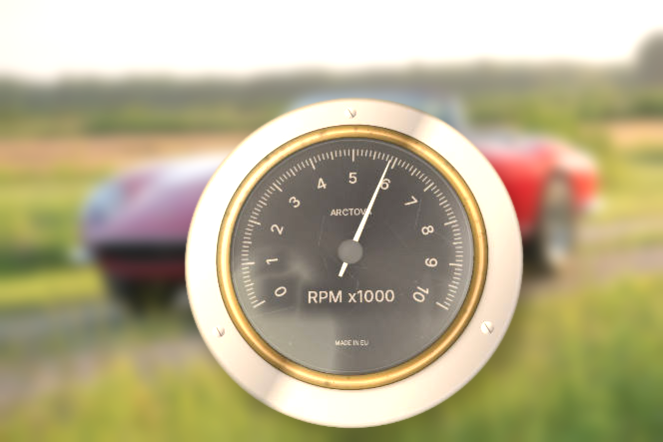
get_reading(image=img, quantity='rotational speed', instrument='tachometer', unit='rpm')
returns 5900 rpm
